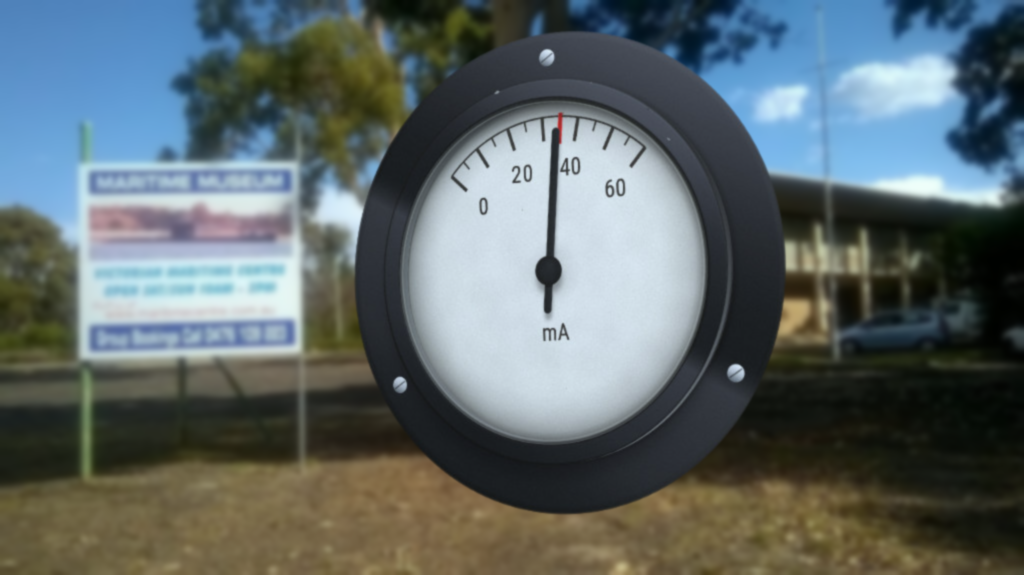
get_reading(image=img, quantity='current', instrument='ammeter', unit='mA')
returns 35 mA
